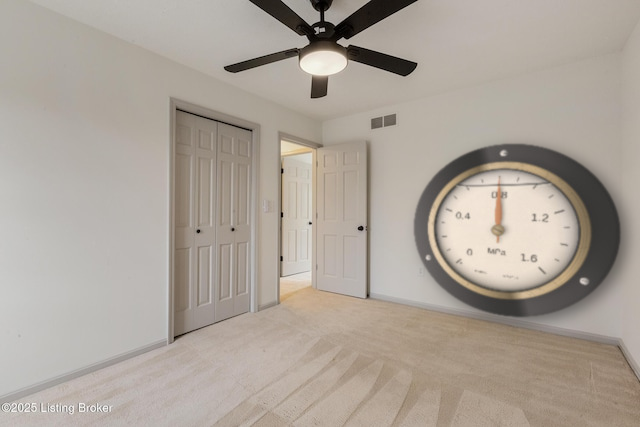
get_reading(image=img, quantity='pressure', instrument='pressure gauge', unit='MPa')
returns 0.8 MPa
